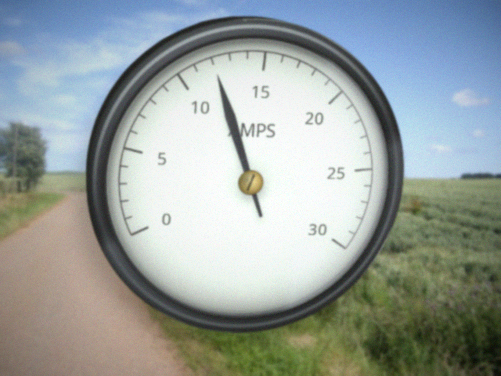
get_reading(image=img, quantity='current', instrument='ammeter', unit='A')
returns 12 A
